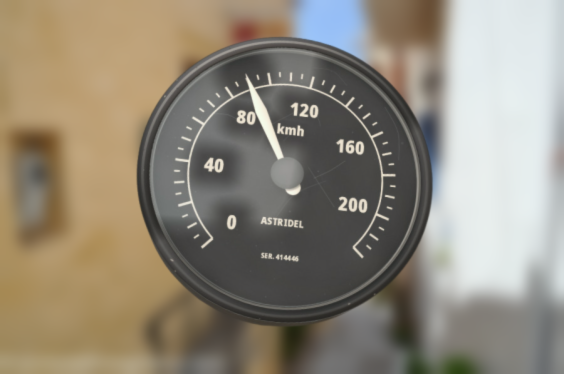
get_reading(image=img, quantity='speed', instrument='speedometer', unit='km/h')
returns 90 km/h
